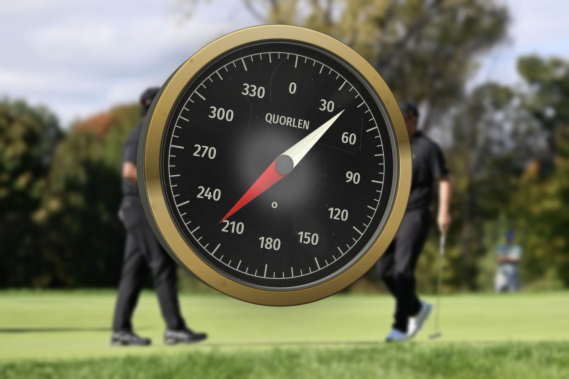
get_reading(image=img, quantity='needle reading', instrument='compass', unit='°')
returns 220 °
